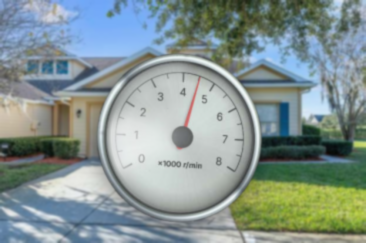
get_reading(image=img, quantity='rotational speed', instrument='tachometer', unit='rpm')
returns 4500 rpm
